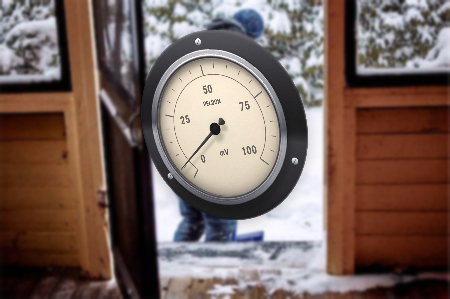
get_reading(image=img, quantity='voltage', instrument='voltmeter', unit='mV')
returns 5 mV
